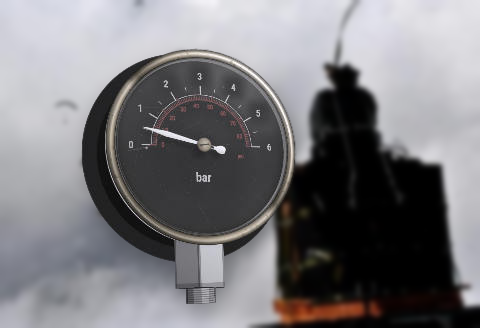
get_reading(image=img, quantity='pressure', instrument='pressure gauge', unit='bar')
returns 0.5 bar
